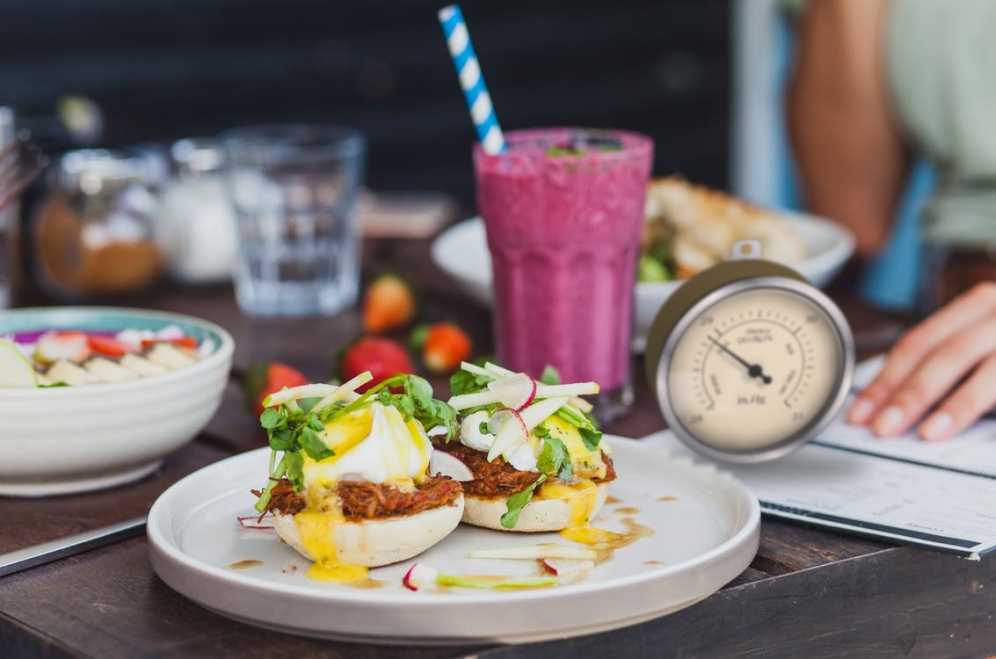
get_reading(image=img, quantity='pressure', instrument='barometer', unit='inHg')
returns 28.9 inHg
